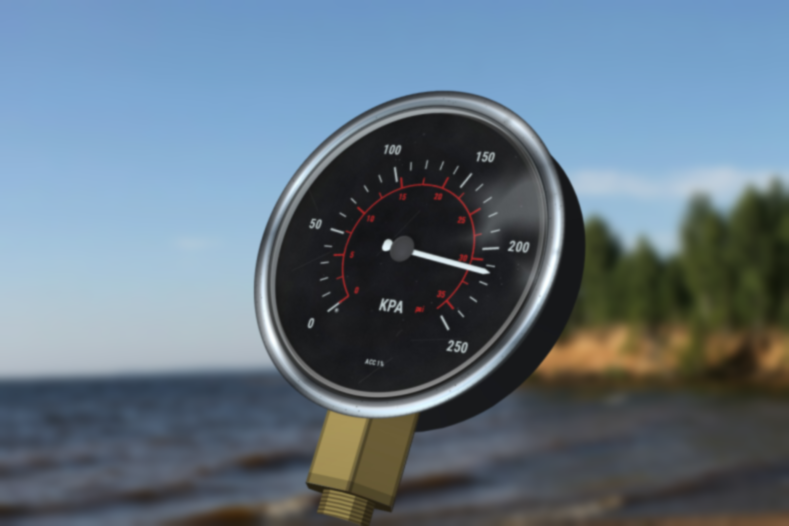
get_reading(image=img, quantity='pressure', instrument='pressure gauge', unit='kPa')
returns 215 kPa
